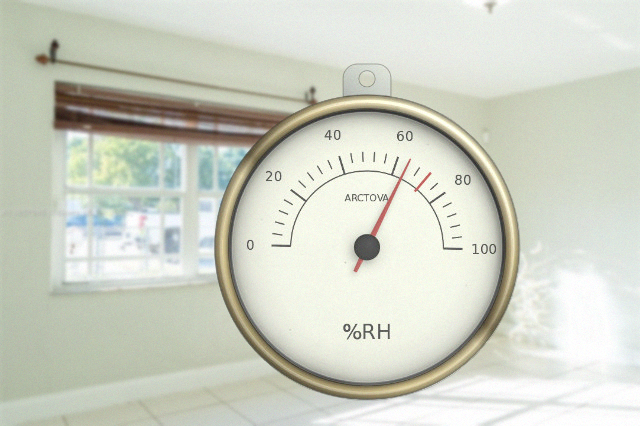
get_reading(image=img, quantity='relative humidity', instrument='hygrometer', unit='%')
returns 64 %
